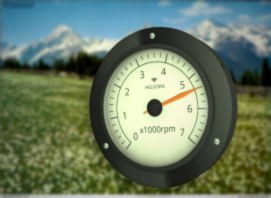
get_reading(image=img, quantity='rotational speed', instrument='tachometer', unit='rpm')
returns 5400 rpm
